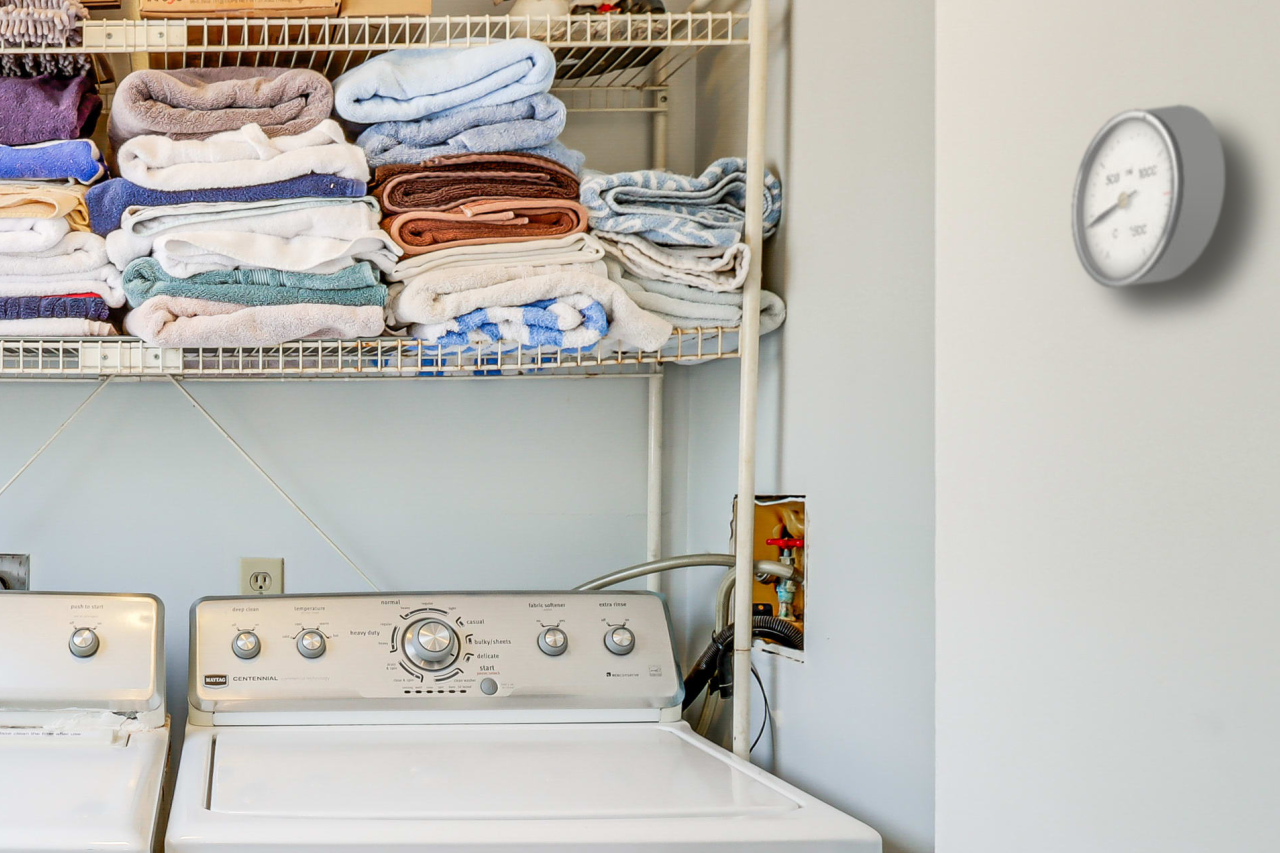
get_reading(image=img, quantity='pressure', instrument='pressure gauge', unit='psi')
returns 200 psi
